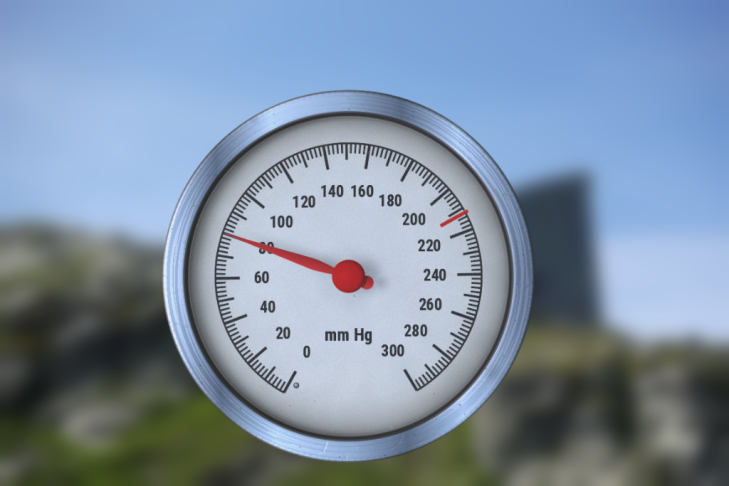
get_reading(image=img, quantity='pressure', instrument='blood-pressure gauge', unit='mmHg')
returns 80 mmHg
